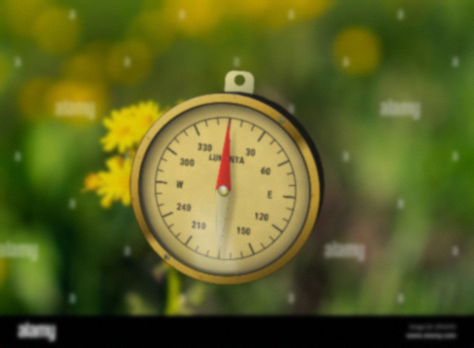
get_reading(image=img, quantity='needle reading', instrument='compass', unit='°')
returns 0 °
